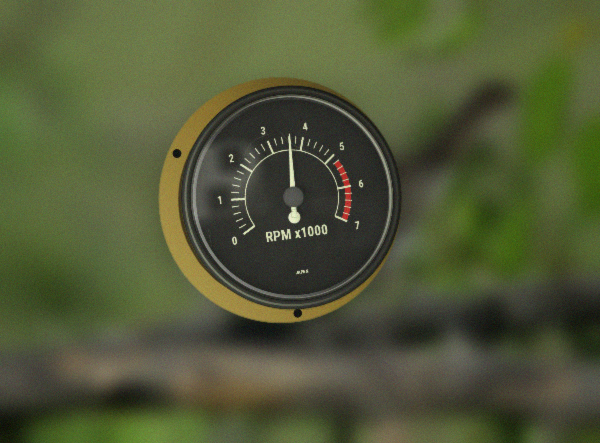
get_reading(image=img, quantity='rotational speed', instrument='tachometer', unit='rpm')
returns 3600 rpm
